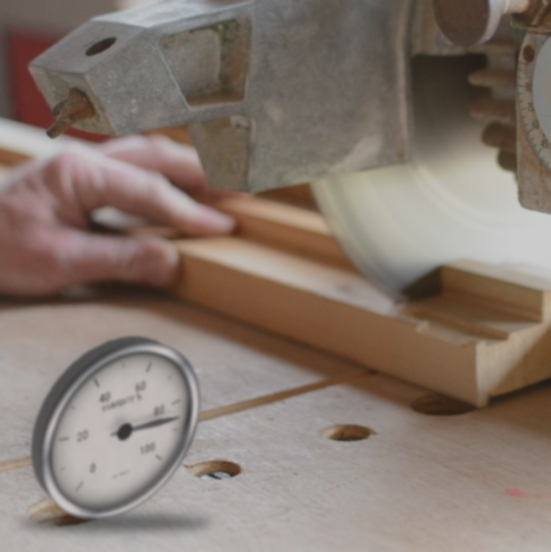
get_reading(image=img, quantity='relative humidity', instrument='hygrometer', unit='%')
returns 85 %
